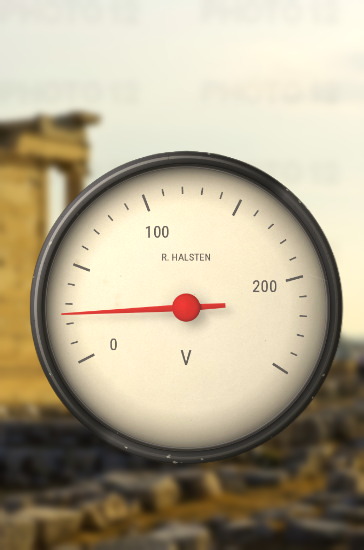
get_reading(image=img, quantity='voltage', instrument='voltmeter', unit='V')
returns 25 V
